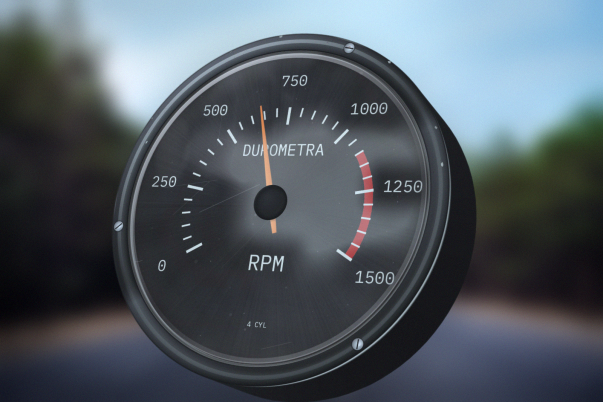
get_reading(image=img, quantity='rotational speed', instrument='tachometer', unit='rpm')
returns 650 rpm
